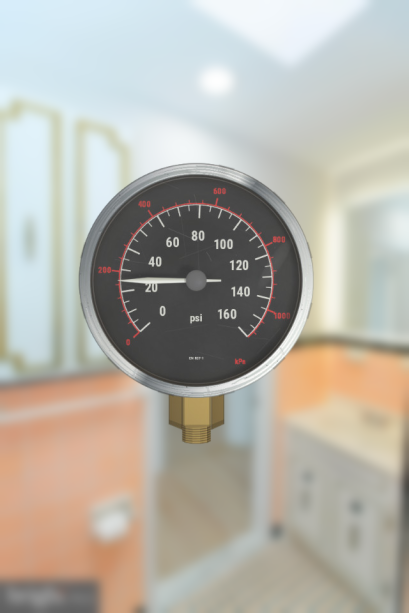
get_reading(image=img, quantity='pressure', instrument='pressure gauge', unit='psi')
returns 25 psi
